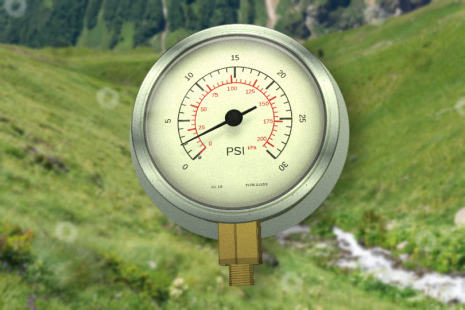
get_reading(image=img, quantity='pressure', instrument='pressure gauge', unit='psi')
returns 2 psi
